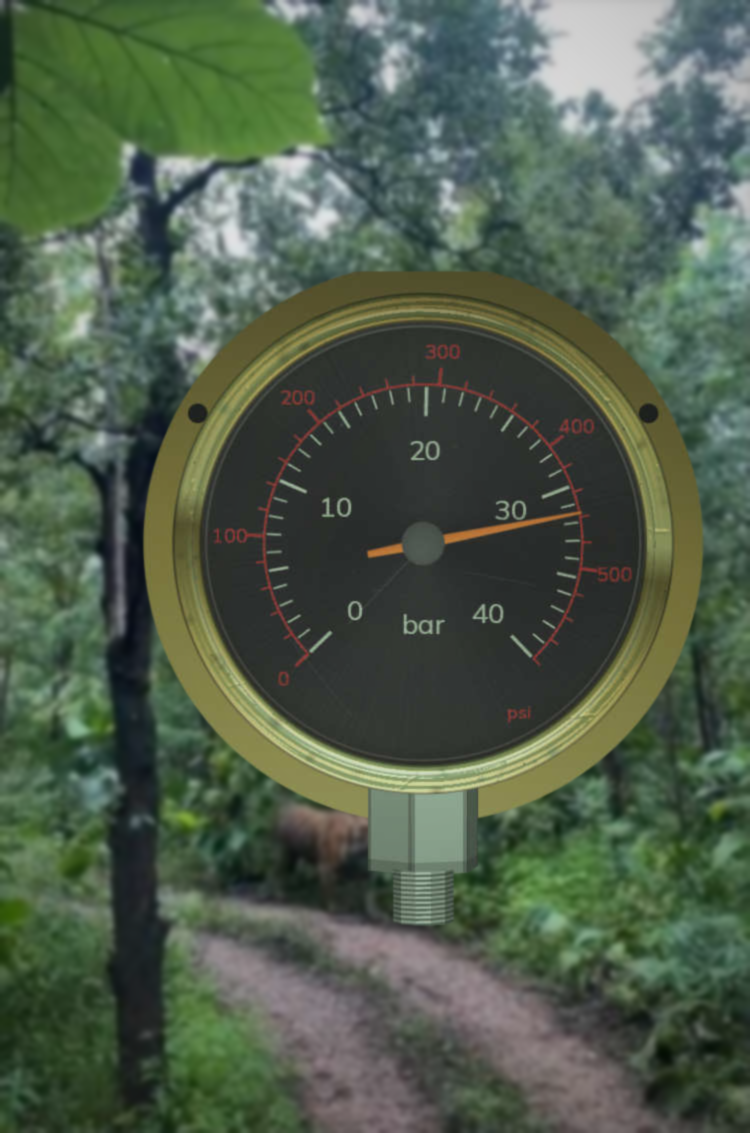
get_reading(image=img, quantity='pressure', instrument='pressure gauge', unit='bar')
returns 31.5 bar
